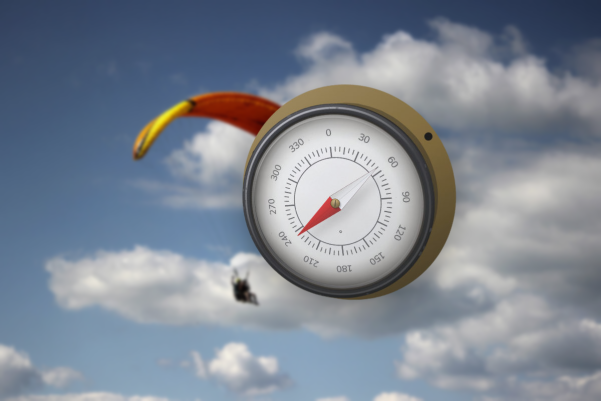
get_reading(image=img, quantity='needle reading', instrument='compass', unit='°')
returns 235 °
